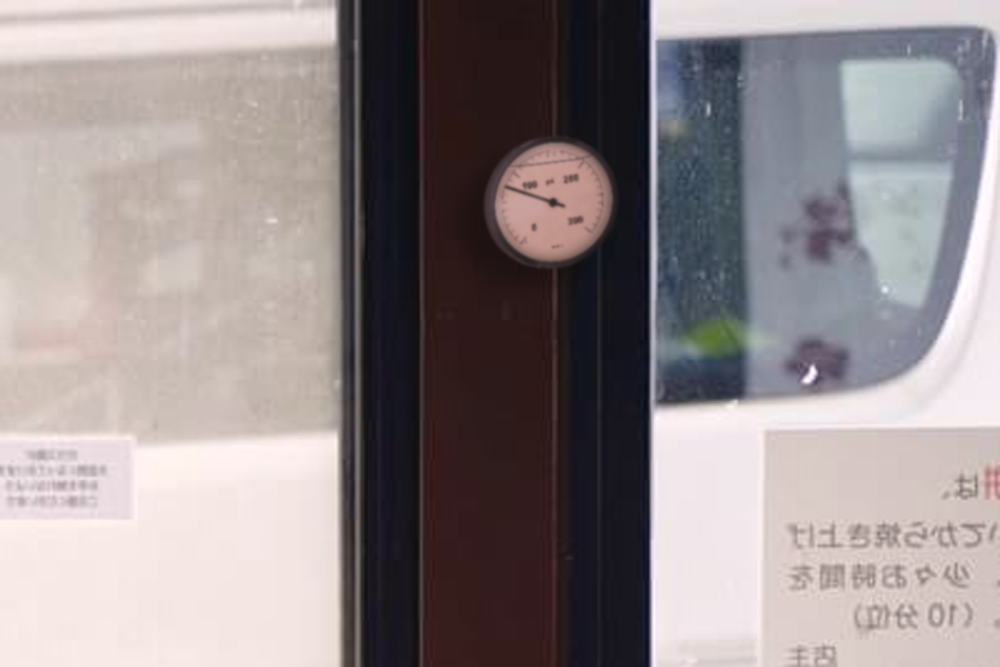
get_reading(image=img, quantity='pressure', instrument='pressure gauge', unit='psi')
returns 80 psi
